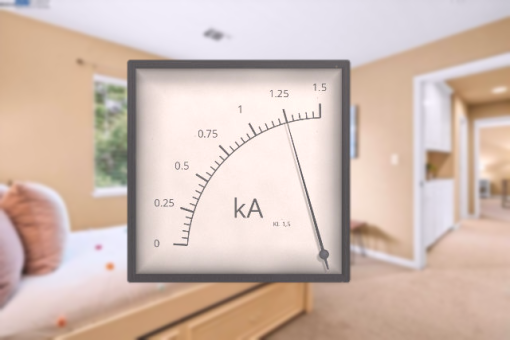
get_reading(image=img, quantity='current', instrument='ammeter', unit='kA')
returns 1.25 kA
